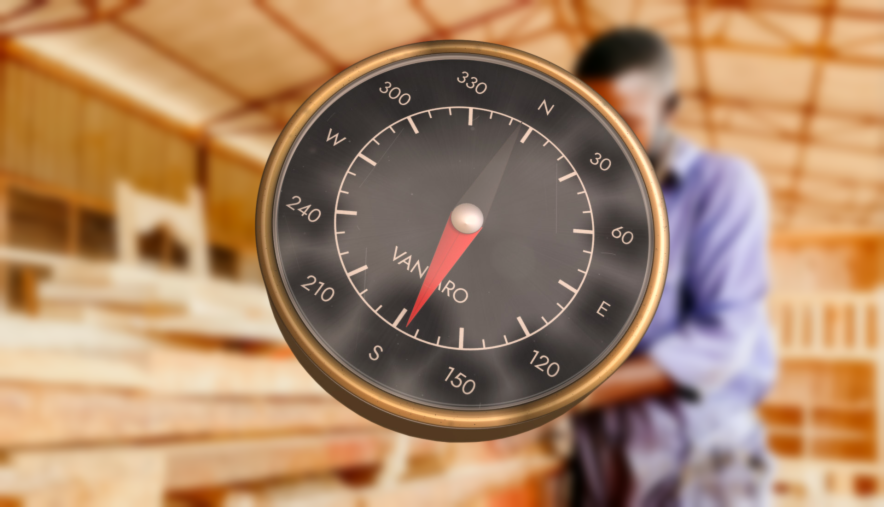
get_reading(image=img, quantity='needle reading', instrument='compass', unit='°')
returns 175 °
